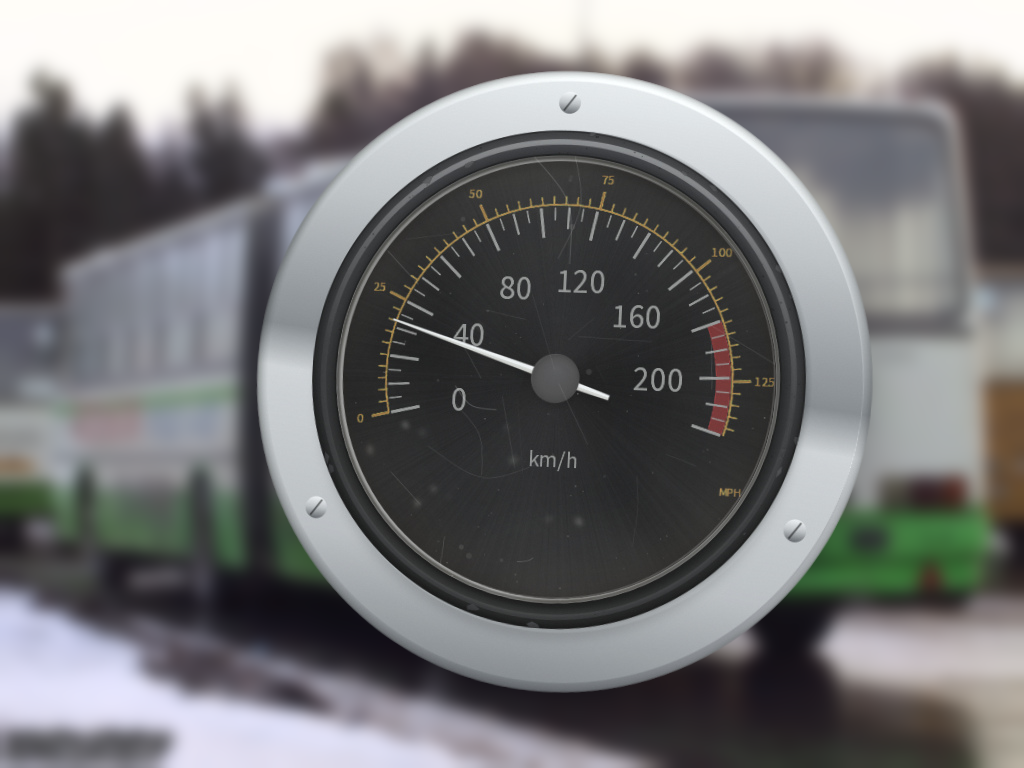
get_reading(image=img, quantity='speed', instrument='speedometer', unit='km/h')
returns 32.5 km/h
